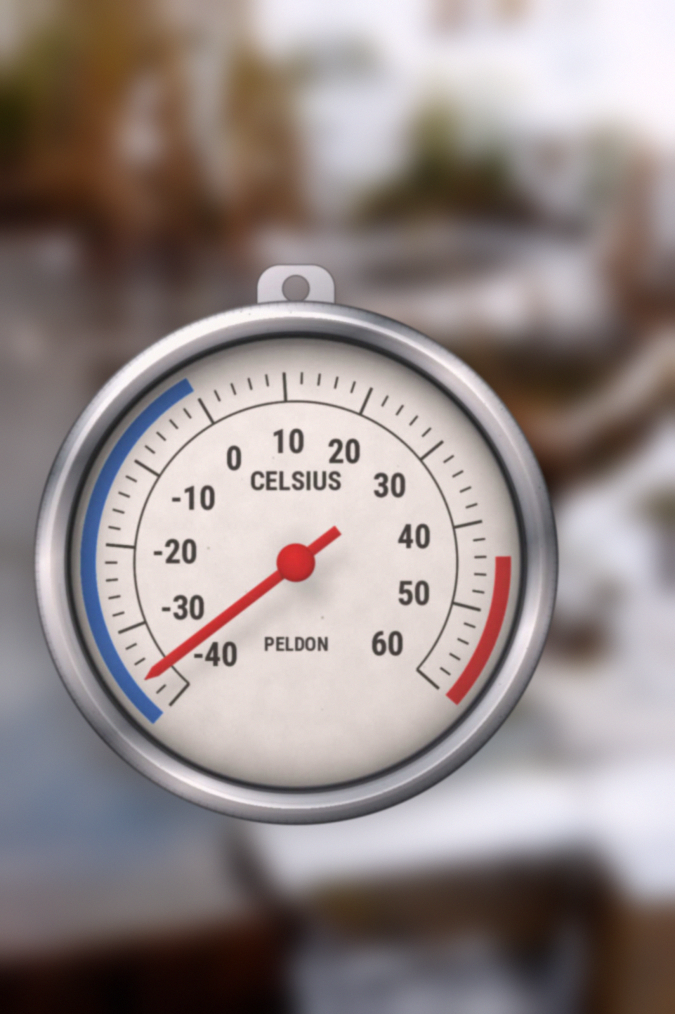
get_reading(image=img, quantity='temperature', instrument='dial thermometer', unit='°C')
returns -36 °C
